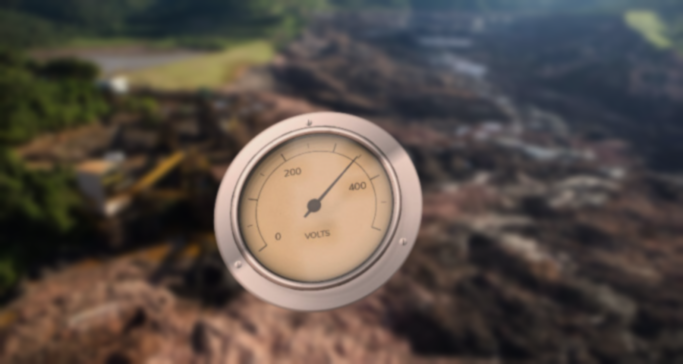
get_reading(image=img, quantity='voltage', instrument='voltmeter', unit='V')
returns 350 V
